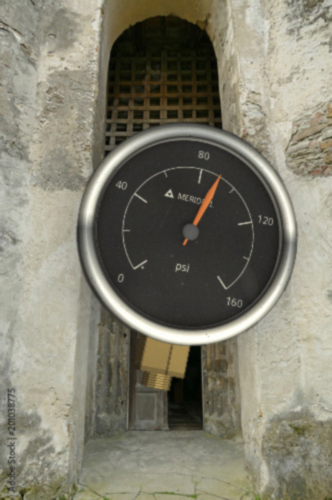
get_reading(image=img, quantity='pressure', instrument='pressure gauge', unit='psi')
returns 90 psi
